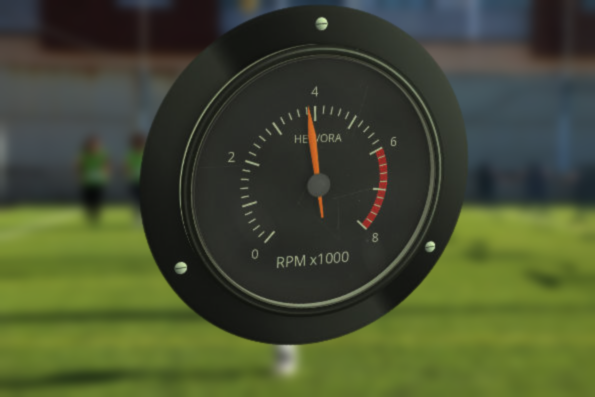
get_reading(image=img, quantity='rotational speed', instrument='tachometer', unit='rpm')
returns 3800 rpm
